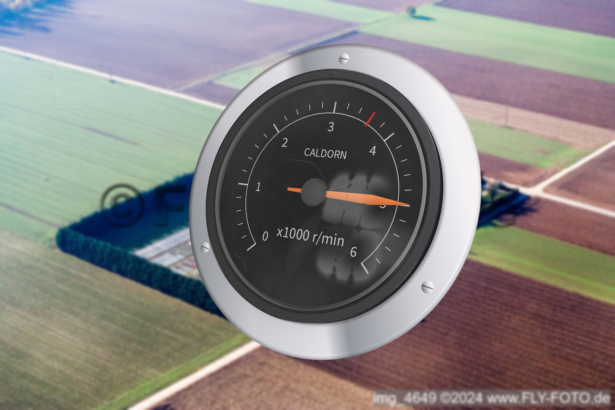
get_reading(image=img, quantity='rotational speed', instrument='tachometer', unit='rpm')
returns 5000 rpm
